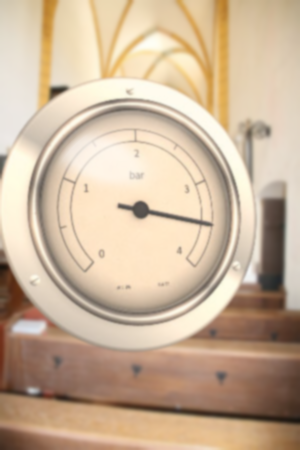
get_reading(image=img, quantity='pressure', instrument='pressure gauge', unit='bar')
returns 3.5 bar
